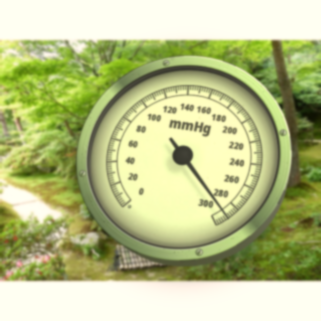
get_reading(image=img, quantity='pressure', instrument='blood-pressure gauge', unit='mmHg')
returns 290 mmHg
